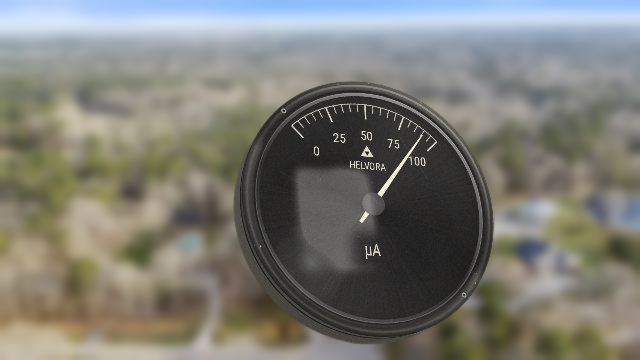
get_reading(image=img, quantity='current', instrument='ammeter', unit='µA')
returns 90 µA
